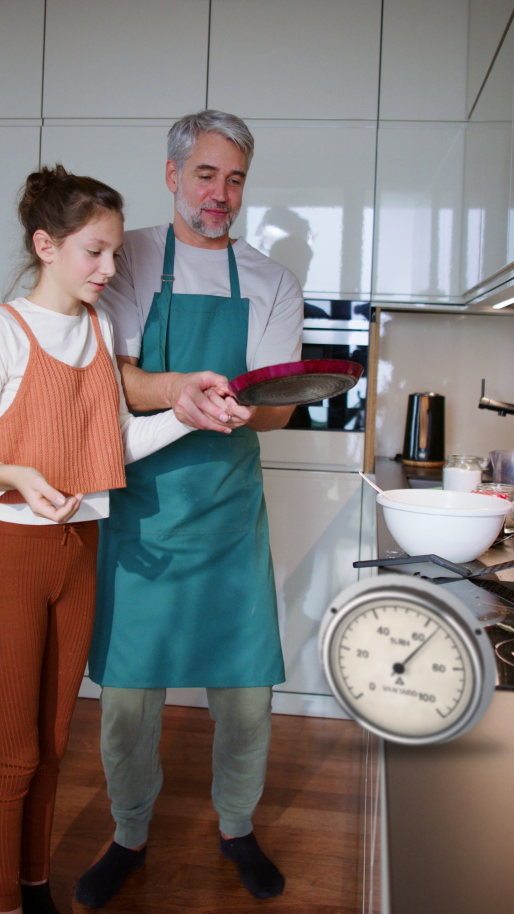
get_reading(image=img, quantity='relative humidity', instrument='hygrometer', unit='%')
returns 64 %
